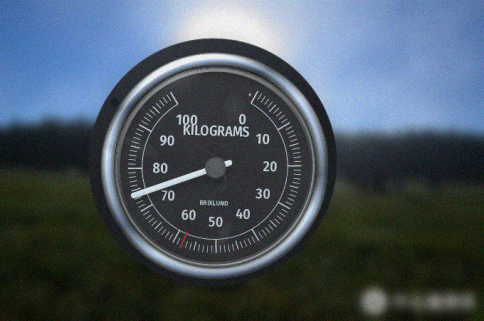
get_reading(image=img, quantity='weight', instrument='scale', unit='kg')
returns 74 kg
